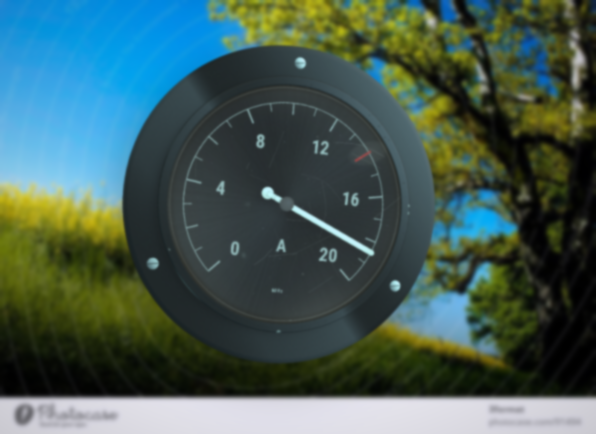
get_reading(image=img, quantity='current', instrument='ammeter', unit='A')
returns 18.5 A
